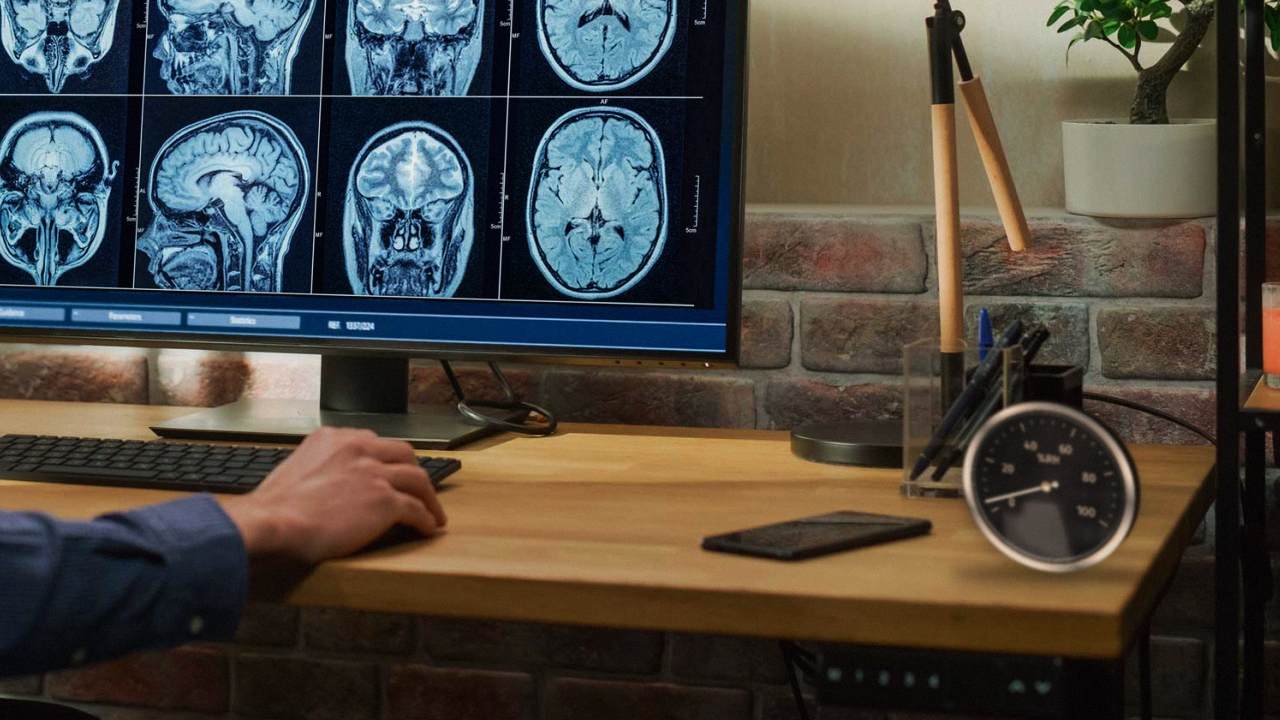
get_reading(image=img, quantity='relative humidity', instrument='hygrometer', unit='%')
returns 4 %
